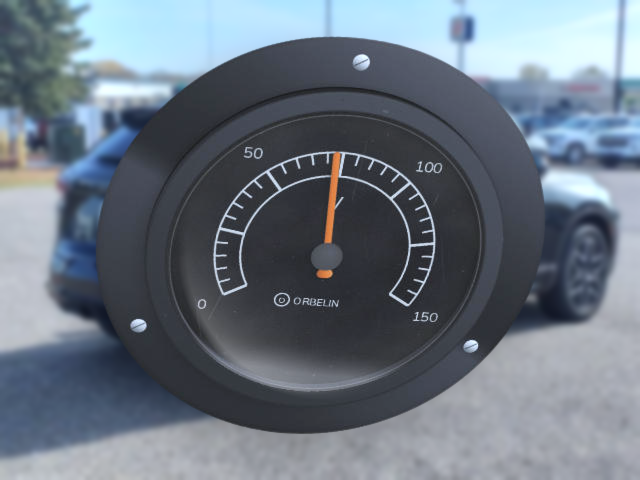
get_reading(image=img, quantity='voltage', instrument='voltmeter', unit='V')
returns 72.5 V
